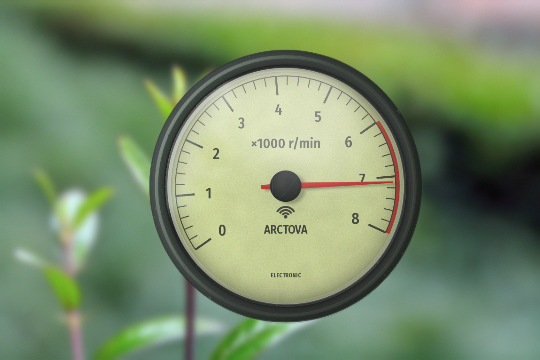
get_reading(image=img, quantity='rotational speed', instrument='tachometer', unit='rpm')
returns 7100 rpm
